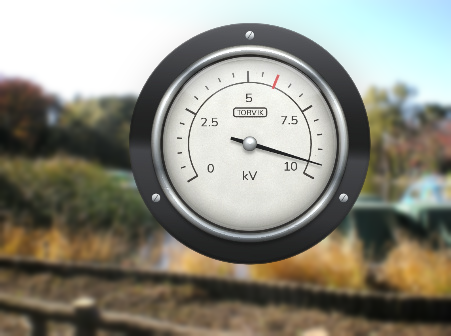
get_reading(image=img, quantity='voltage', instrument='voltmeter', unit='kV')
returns 9.5 kV
